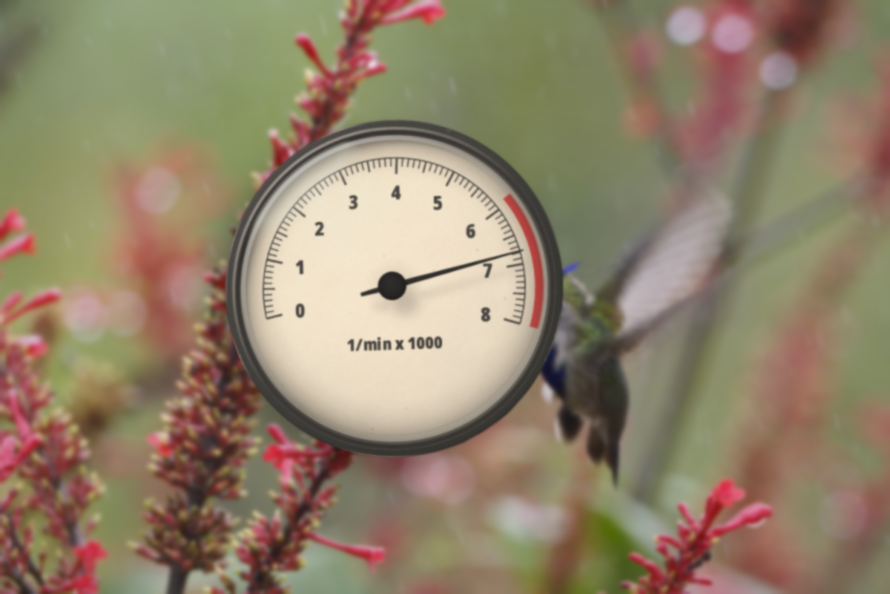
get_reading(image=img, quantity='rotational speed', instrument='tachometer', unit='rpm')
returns 6800 rpm
